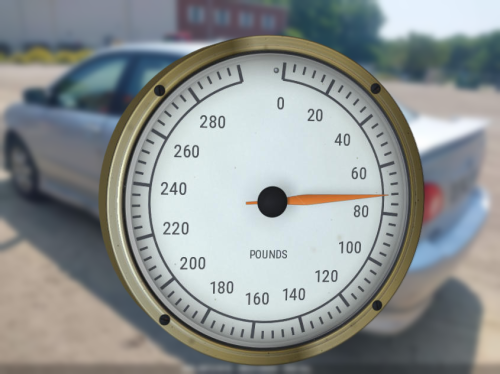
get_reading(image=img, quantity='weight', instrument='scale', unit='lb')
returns 72 lb
